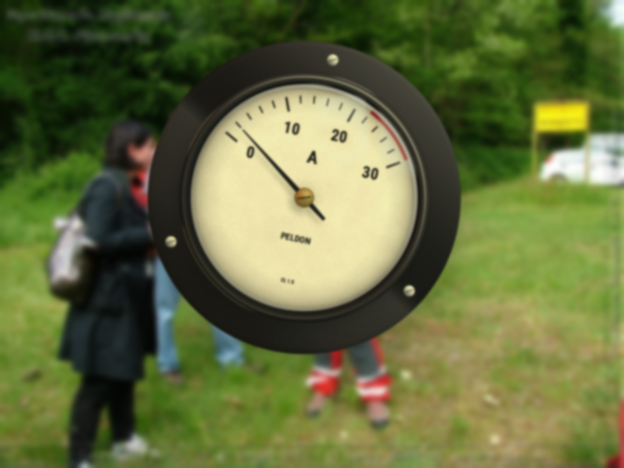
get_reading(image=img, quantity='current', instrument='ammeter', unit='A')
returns 2 A
